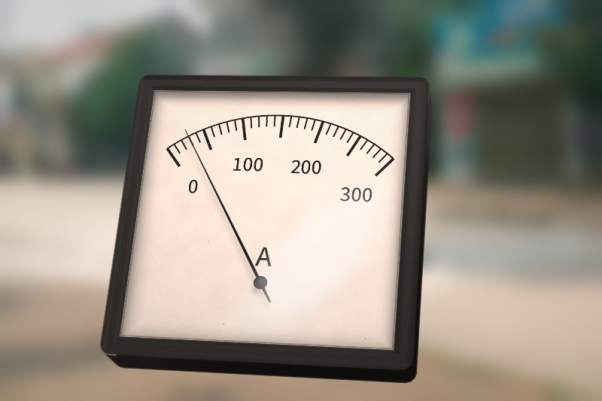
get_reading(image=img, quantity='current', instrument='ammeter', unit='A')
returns 30 A
